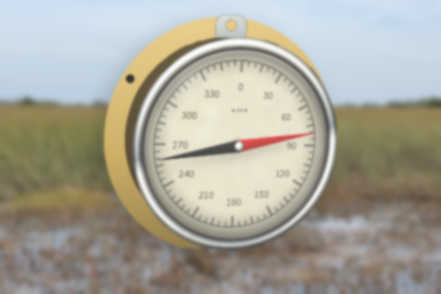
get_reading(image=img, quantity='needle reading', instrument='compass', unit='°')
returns 80 °
